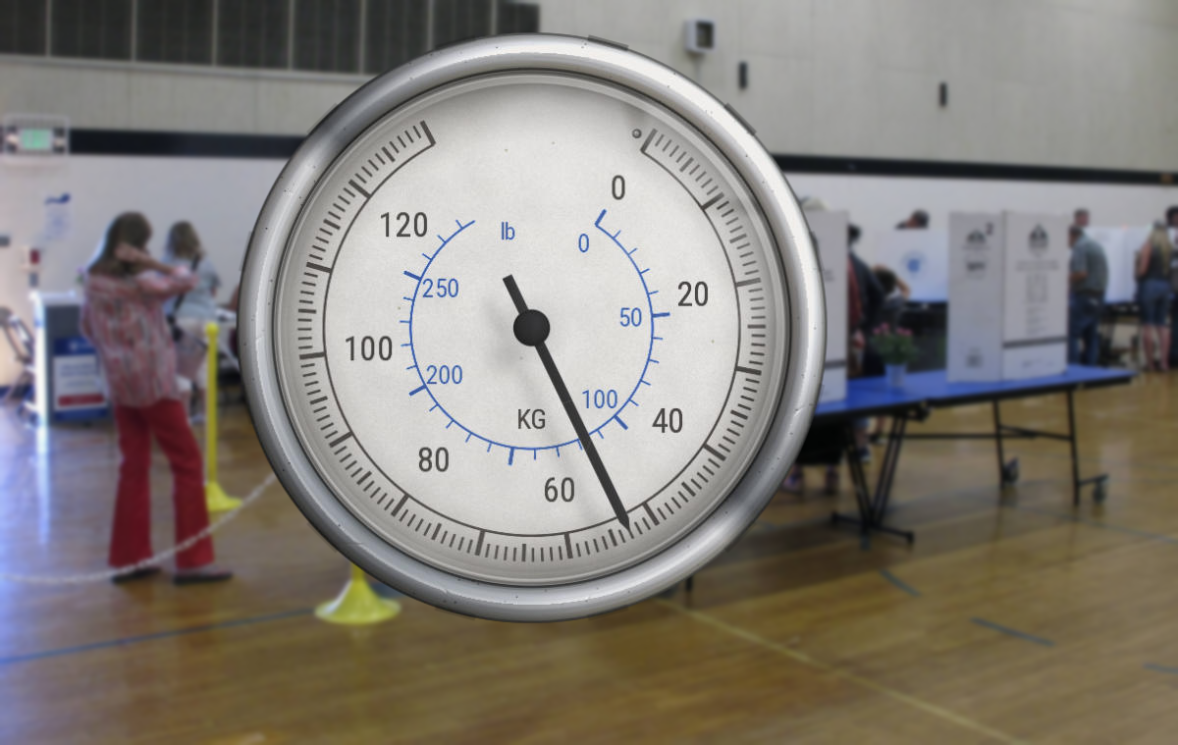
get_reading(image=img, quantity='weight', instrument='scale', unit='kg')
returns 53 kg
